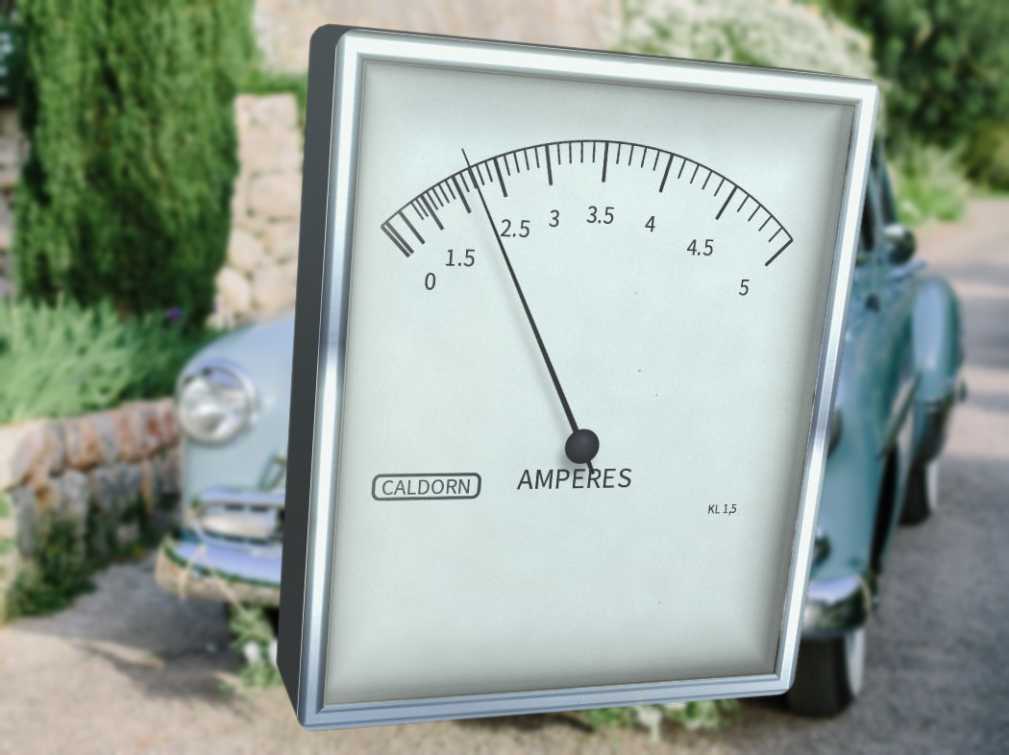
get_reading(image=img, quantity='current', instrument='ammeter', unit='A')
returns 2.2 A
